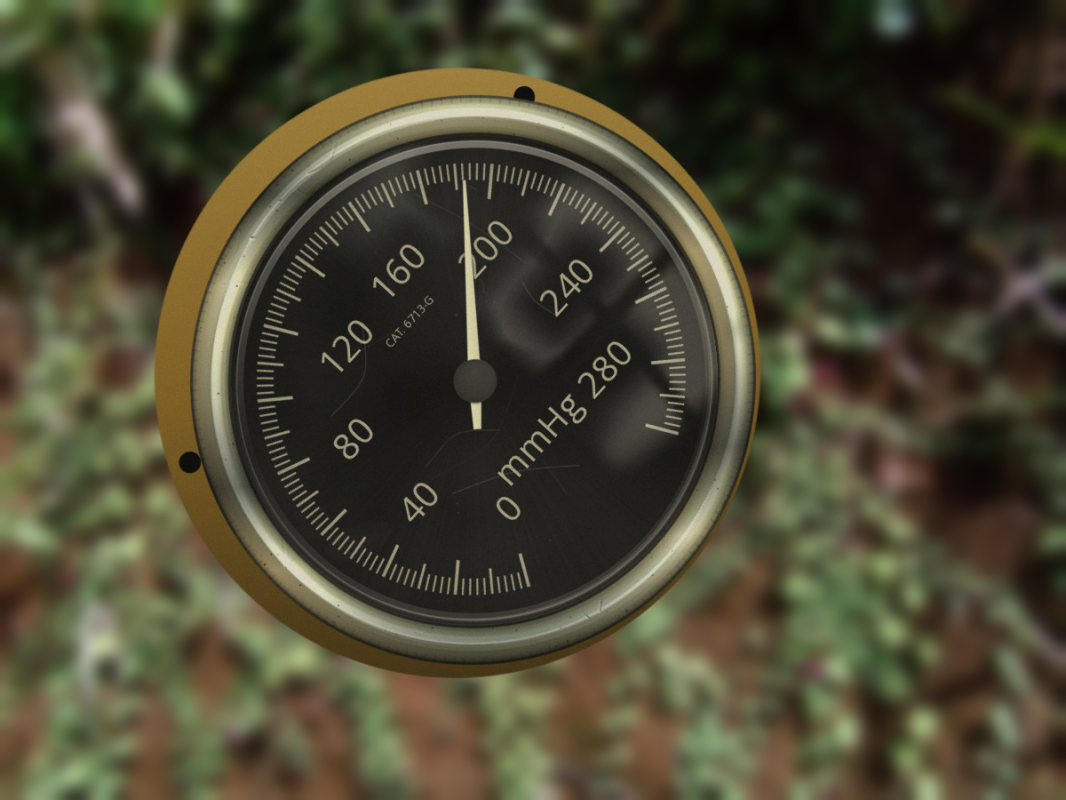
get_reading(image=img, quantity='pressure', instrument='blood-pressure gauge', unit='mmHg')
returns 192 mmHg
